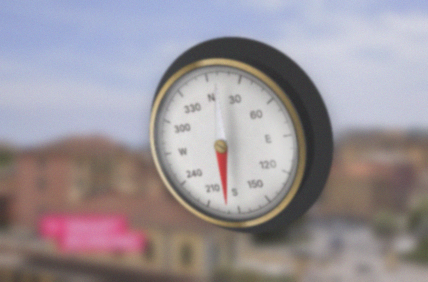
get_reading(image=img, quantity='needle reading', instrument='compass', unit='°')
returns 190 °
